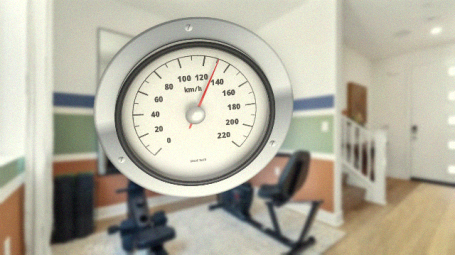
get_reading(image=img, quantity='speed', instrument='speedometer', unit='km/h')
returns 130 km/h
